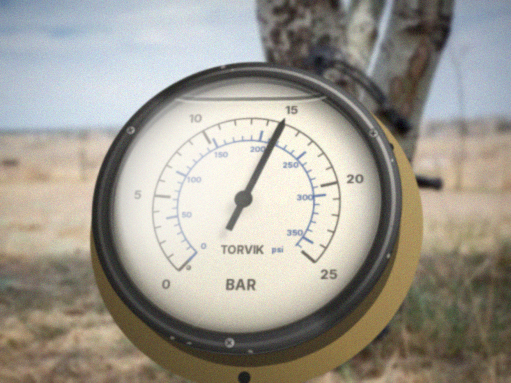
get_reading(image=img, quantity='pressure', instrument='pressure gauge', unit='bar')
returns 15 bar
